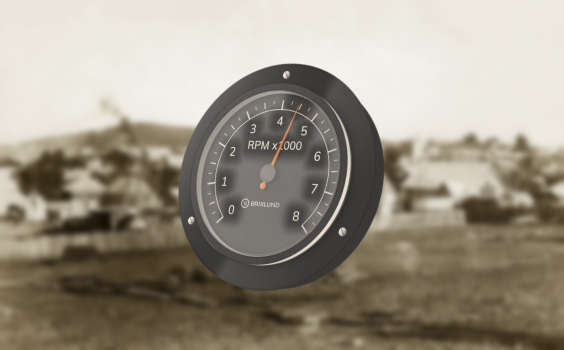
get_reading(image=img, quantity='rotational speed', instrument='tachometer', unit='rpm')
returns 4500 rpm
